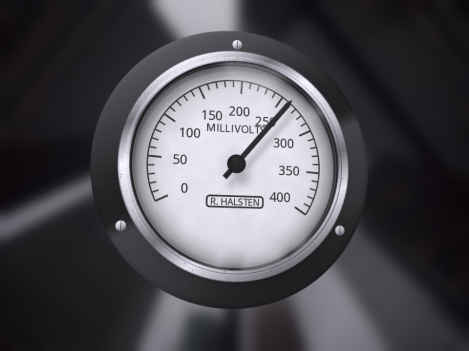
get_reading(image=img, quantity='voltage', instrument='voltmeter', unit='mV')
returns 260 mV
